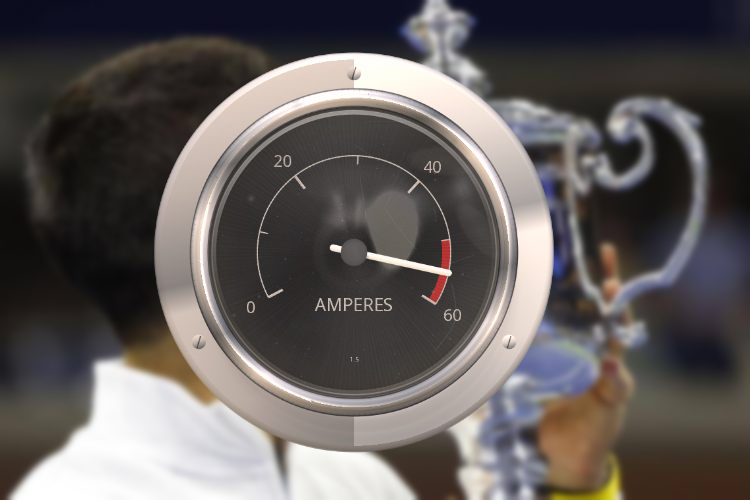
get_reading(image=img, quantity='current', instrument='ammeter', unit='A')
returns 55 A
